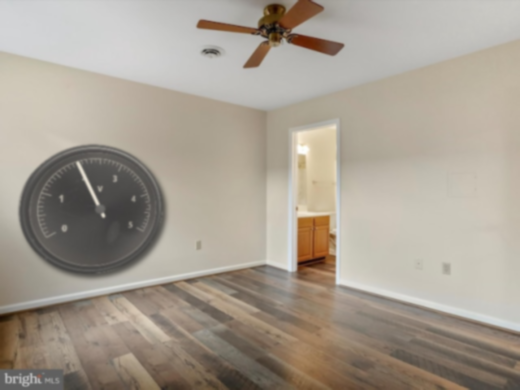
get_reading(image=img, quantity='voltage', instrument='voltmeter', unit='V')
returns 2 V
